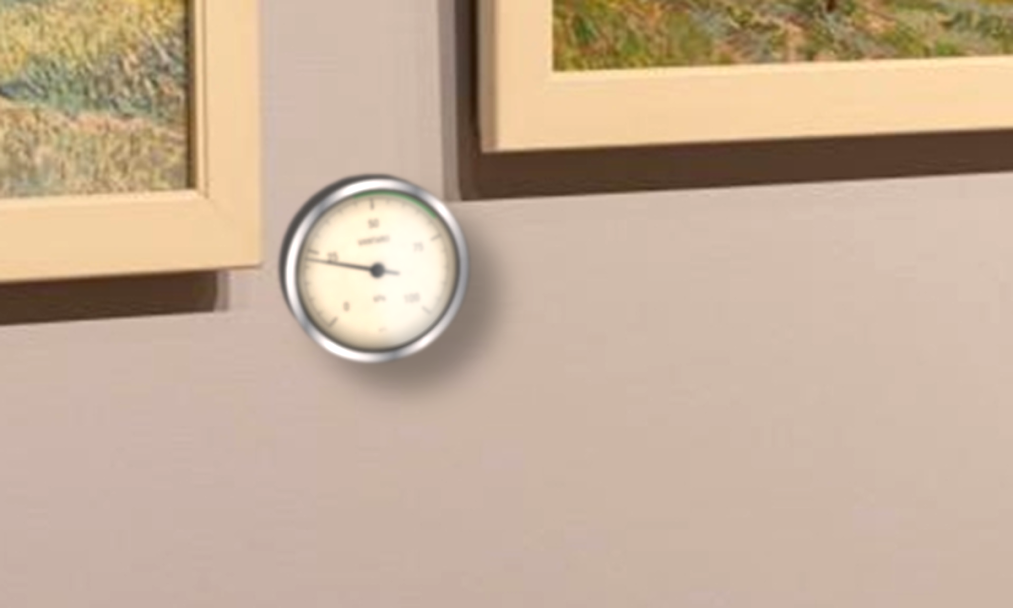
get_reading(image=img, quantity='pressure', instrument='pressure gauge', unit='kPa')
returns 22.5 kPa
